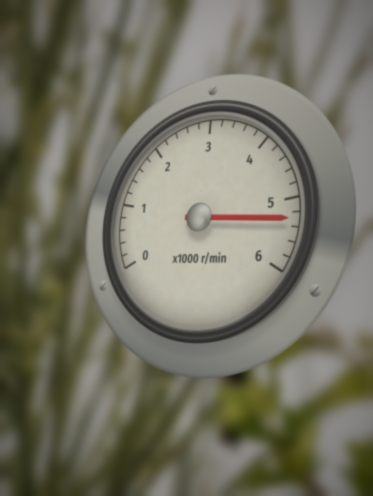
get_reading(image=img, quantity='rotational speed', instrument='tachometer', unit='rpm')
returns 5300 rpm
